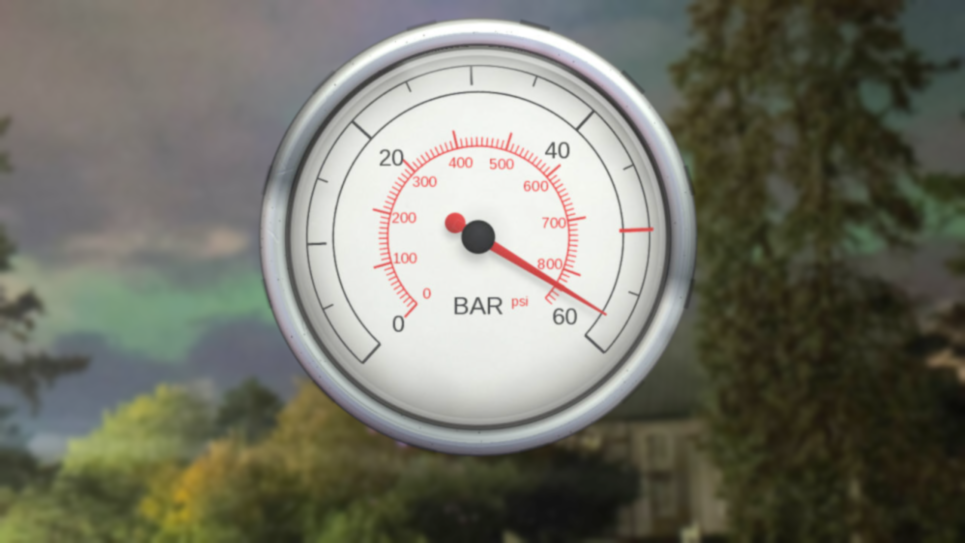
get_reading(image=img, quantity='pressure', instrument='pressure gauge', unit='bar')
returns 57.5 bar
